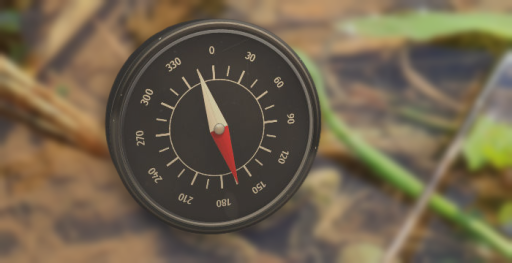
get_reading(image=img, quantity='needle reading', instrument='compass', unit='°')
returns 165 °
